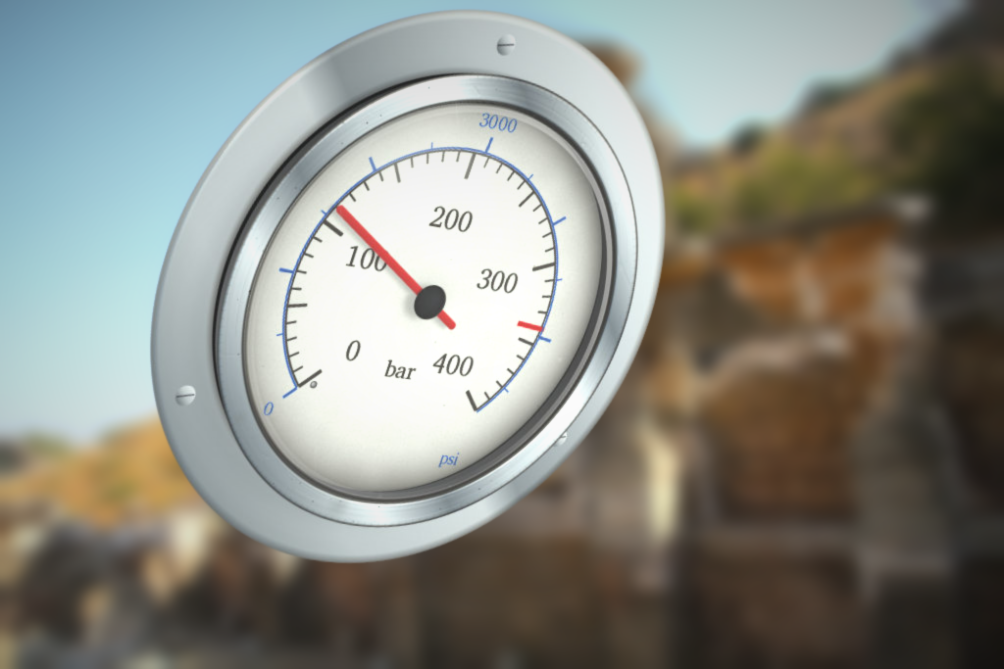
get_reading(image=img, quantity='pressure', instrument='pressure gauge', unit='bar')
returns 110 bar
